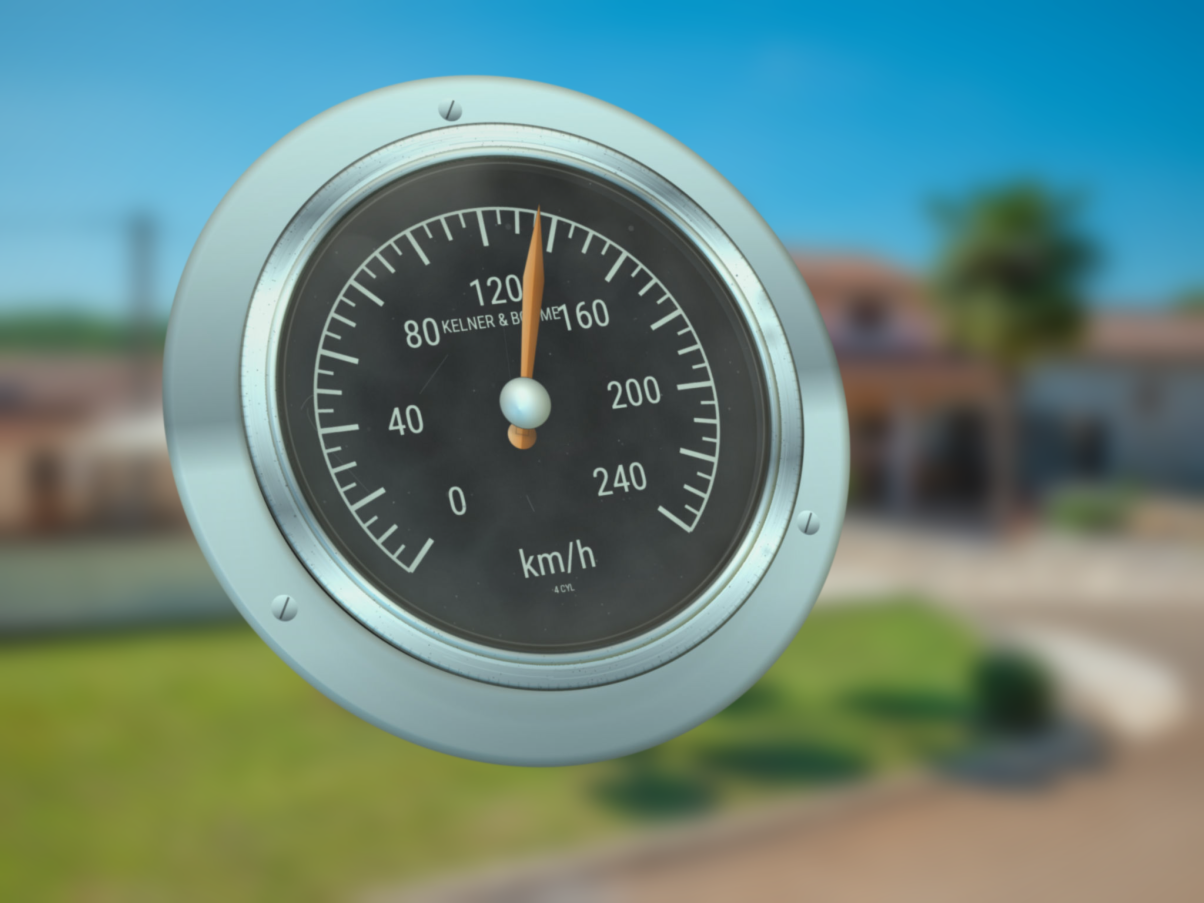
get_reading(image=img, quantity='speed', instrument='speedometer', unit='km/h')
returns 135 km/h
